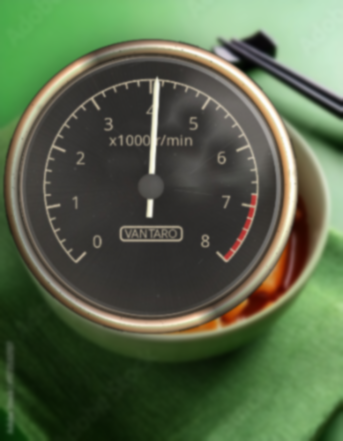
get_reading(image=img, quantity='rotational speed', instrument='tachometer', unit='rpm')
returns 4100 rpm
